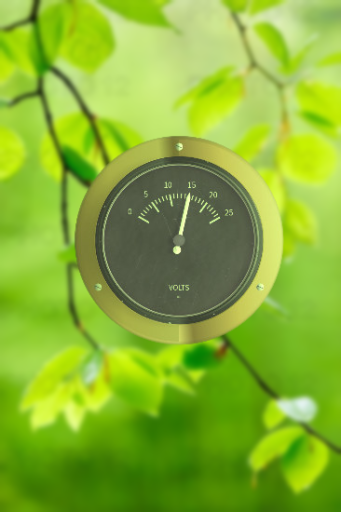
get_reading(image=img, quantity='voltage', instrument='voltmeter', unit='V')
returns 15 V
